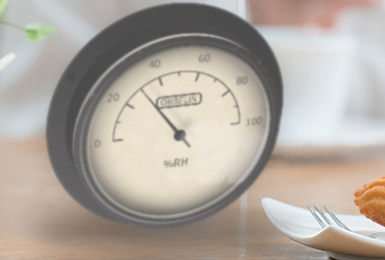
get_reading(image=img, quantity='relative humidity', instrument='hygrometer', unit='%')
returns 30 %
